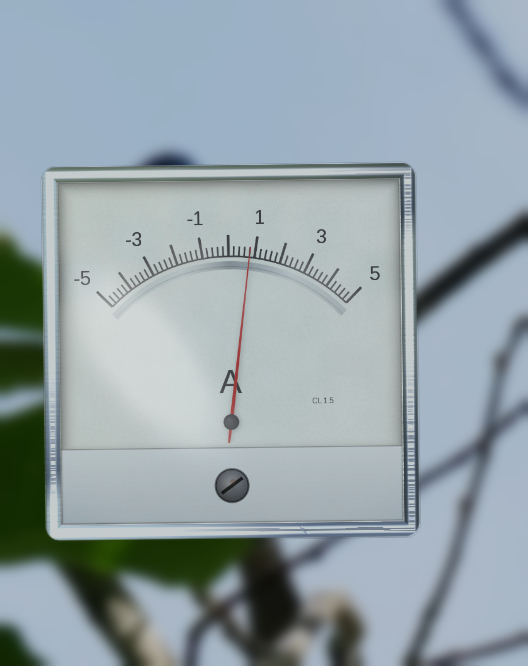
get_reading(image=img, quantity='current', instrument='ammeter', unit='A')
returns 0.8 A
